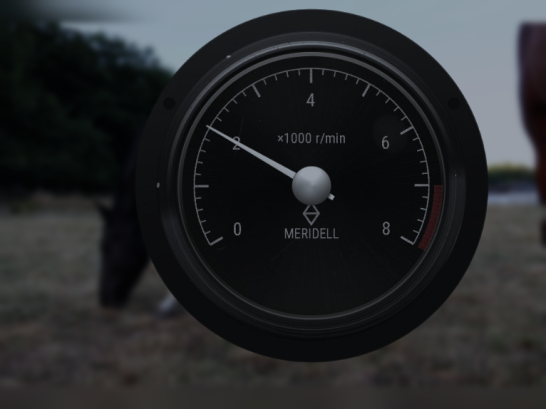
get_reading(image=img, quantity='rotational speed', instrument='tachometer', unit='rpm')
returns 2000 rpm
